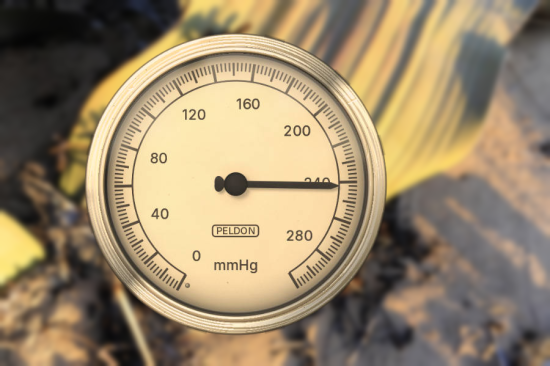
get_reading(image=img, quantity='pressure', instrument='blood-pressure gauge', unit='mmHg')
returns 242 mmHg
